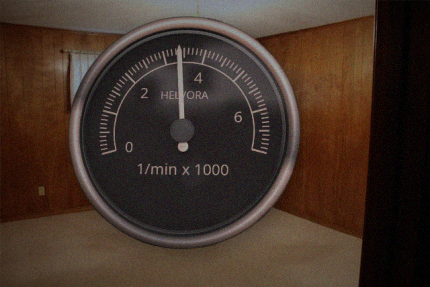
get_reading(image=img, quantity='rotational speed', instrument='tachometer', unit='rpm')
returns 3400 rpm
